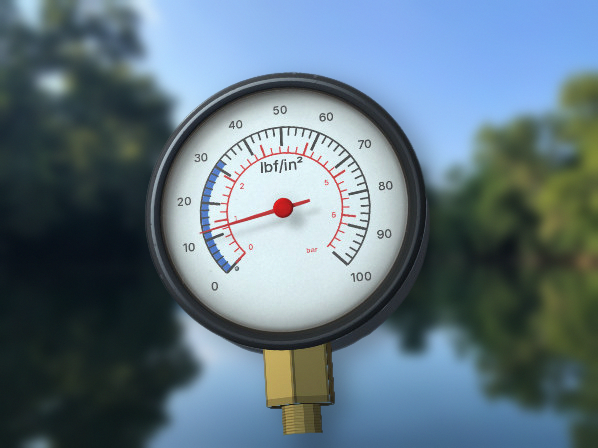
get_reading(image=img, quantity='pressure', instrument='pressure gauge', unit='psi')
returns 12 psi
